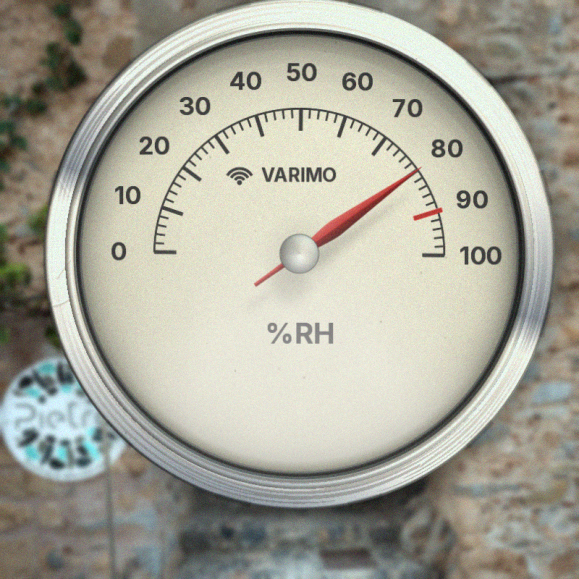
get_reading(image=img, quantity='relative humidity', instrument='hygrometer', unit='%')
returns 80 %
